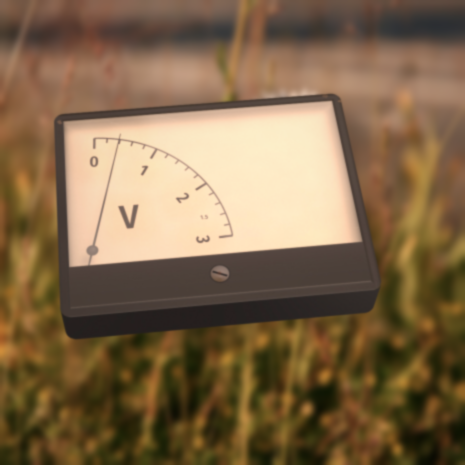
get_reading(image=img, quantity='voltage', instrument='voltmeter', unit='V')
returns 0.4 V
